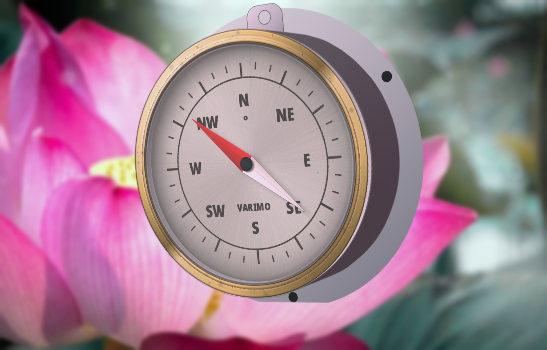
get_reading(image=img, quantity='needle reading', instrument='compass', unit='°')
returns 310 °
